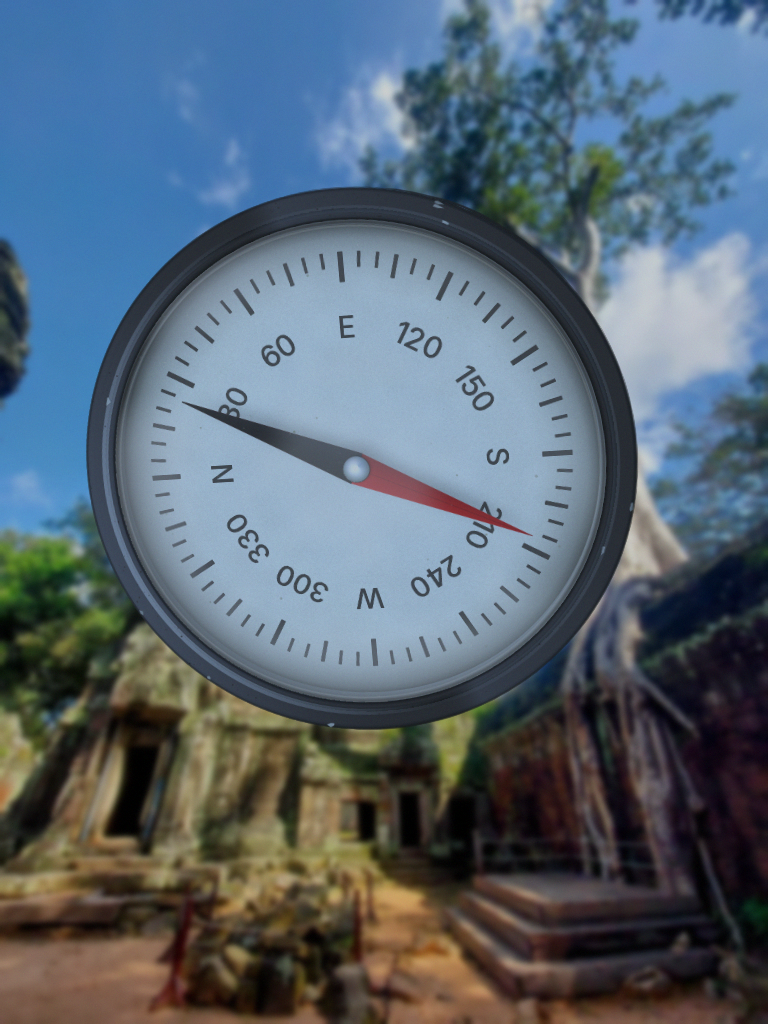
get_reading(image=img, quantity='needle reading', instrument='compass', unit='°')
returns 205 °
